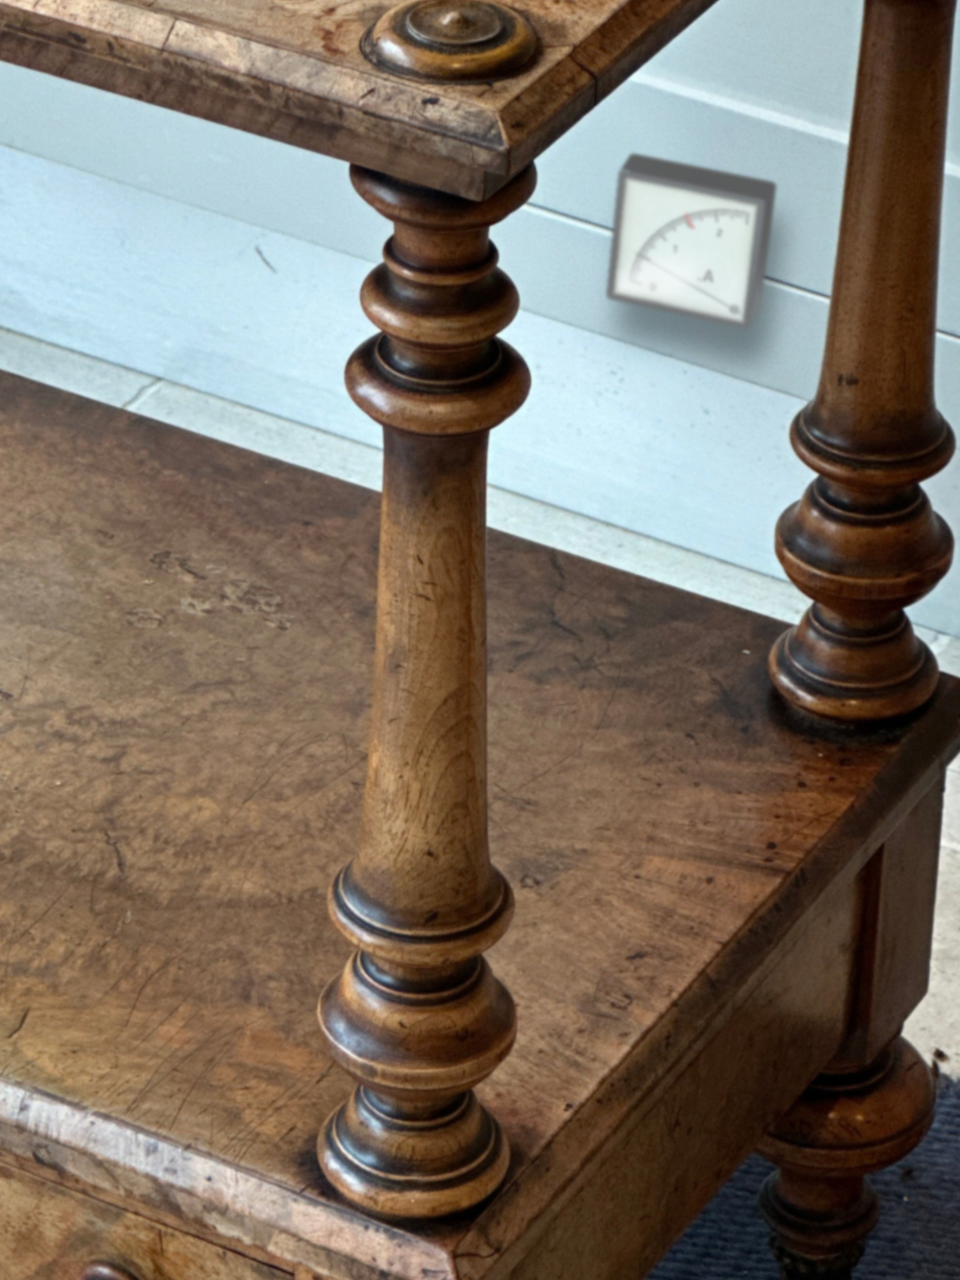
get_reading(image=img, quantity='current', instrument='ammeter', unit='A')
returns 0.5 A
